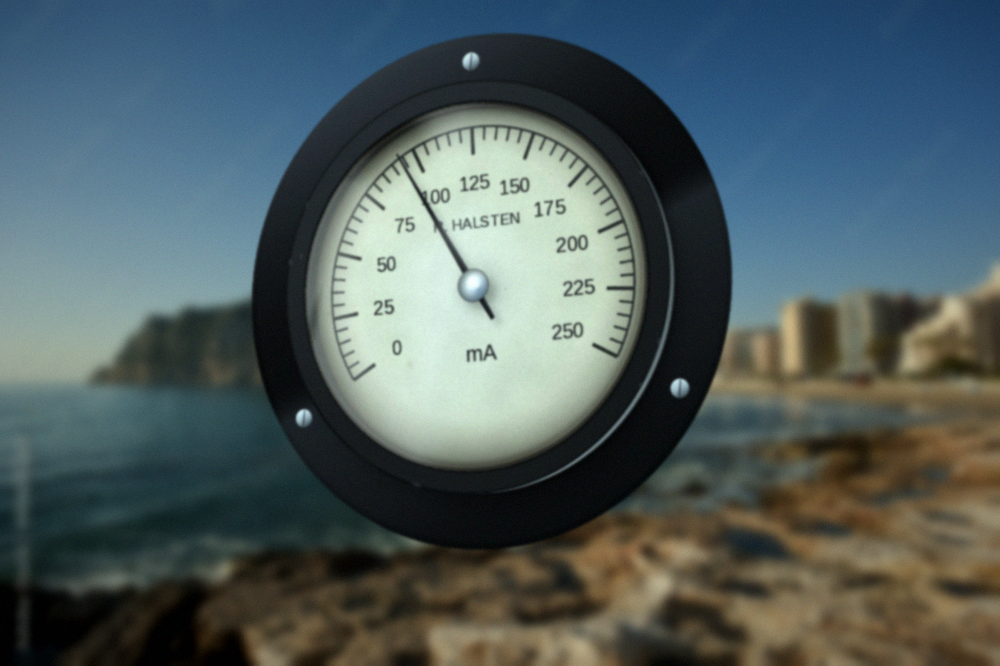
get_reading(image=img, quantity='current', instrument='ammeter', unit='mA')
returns 95 mA
